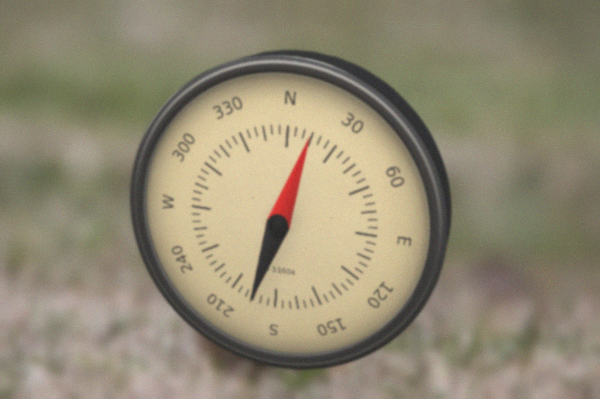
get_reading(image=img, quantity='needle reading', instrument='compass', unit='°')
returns 15 °
